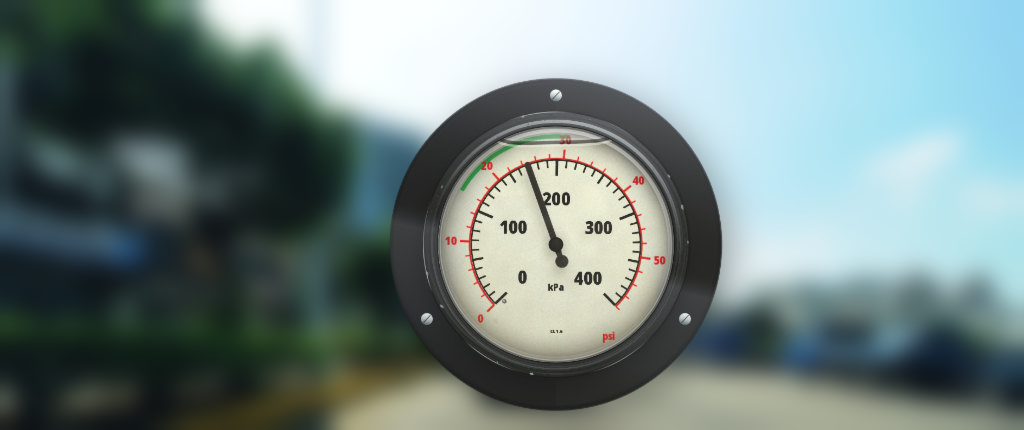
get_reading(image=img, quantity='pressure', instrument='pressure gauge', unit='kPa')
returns 170 kPa
